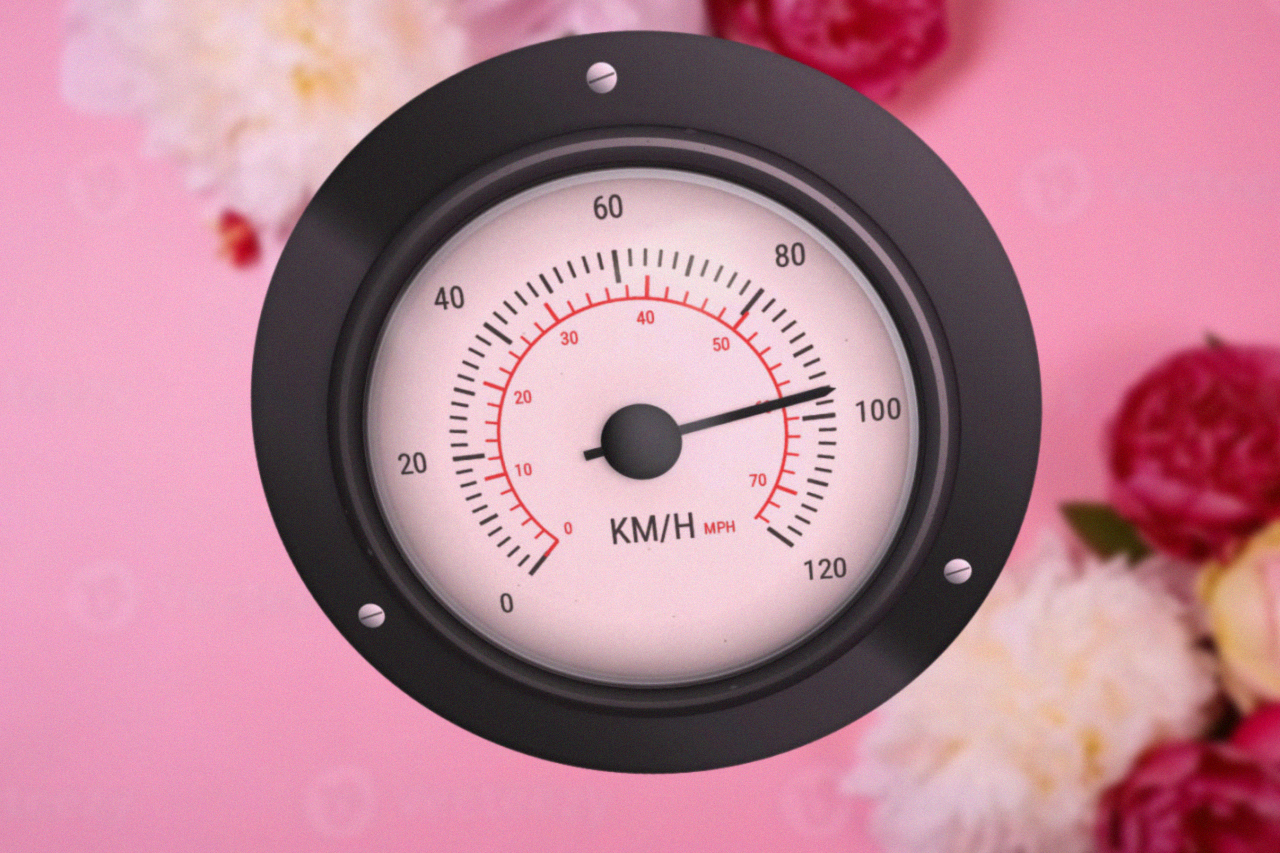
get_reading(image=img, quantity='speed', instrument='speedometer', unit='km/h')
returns 96 km/h
